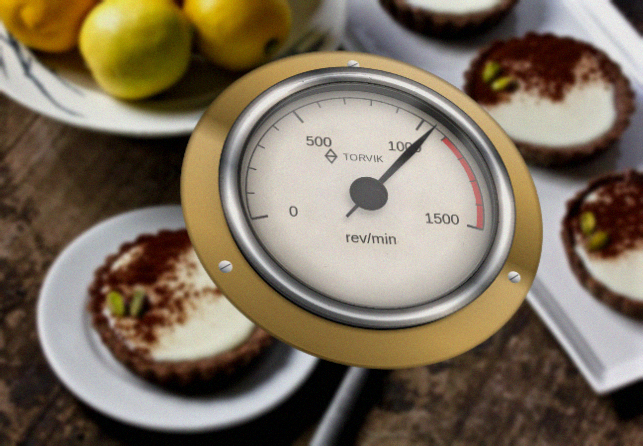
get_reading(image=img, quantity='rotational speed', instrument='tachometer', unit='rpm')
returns 1050 rpm
